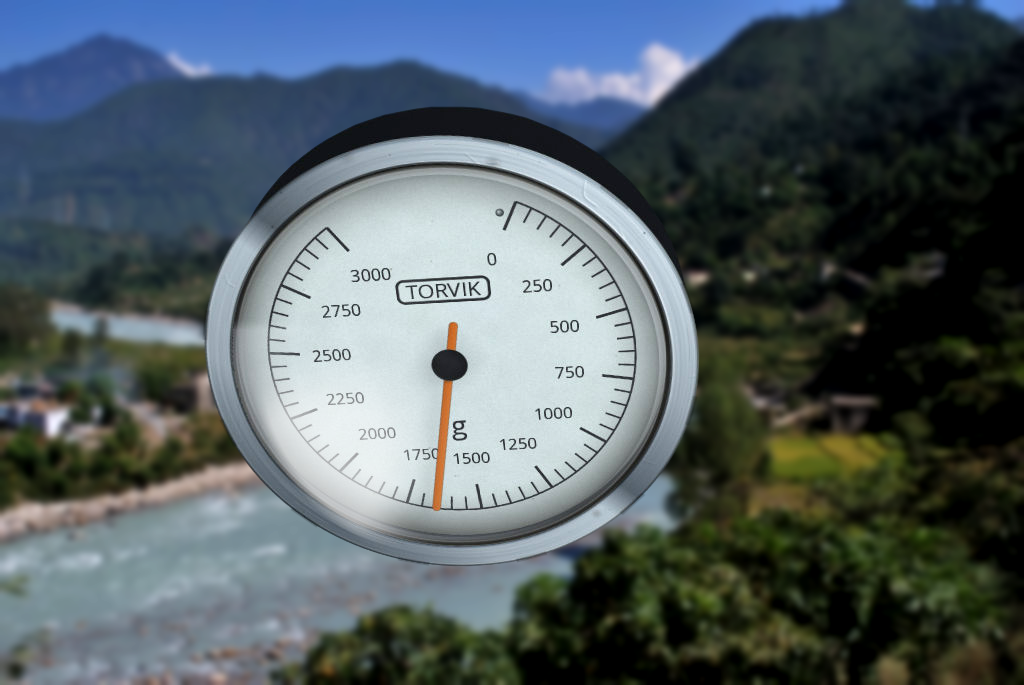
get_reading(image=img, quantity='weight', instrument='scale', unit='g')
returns 1650 g
